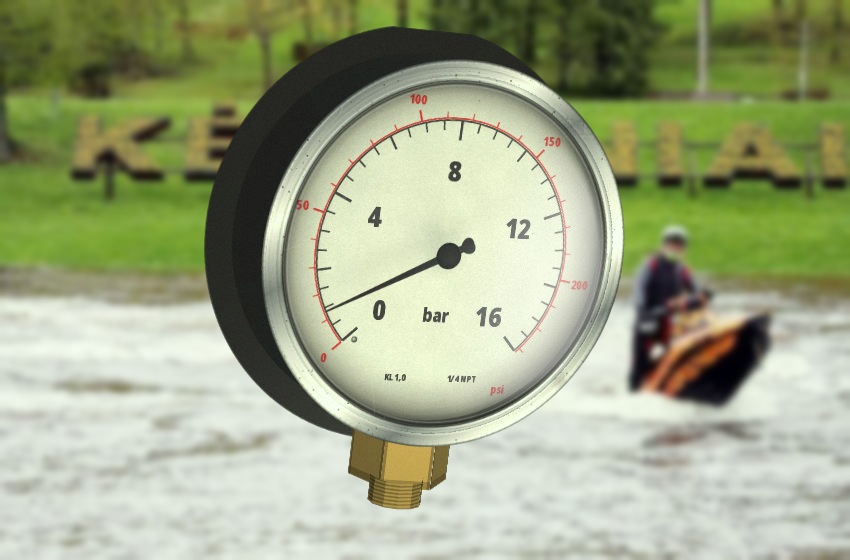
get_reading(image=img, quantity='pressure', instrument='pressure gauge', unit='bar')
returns 1 bar
